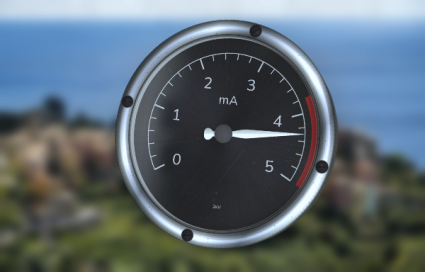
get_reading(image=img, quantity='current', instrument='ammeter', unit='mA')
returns 4.3 mA
